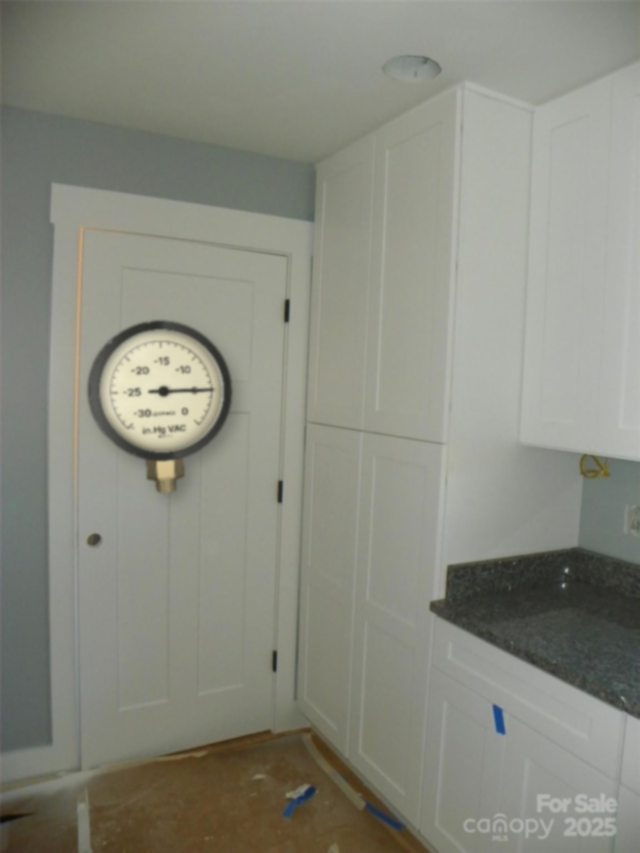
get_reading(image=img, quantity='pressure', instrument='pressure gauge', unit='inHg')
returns -5 inHg
